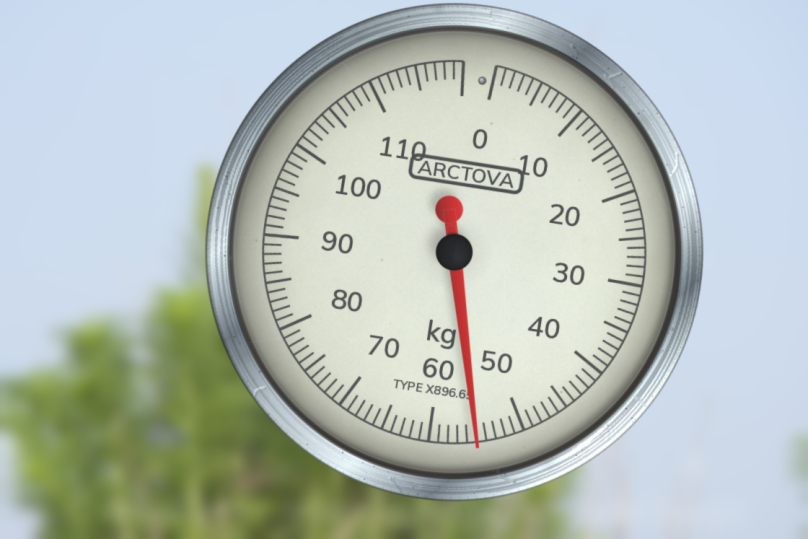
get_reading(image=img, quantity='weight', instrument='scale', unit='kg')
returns 55 kg
